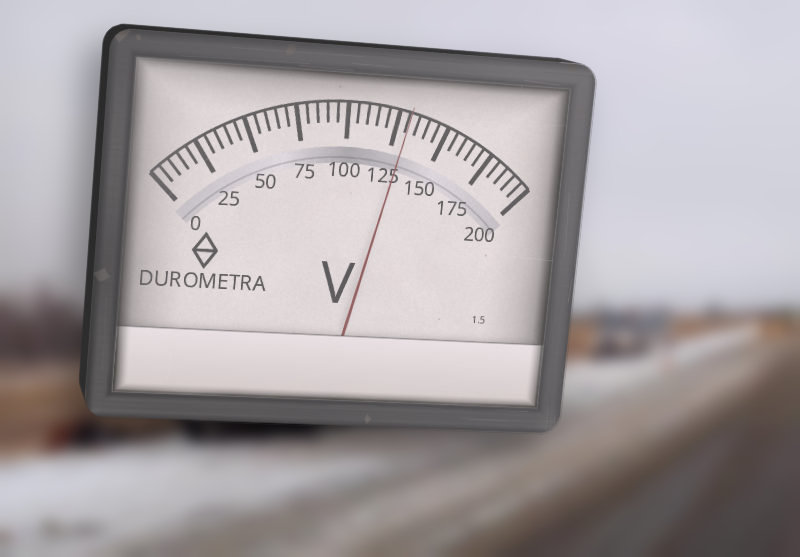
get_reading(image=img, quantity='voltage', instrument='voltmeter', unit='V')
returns 130 V
